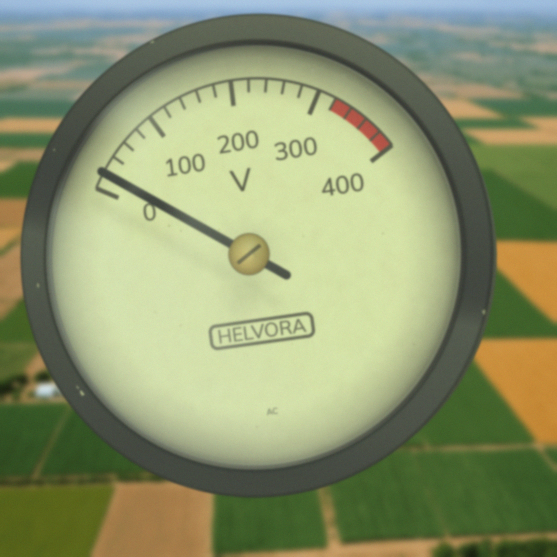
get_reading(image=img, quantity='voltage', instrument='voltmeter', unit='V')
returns 20 V
